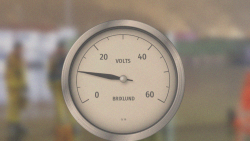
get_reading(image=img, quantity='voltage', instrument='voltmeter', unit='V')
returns 10 V
